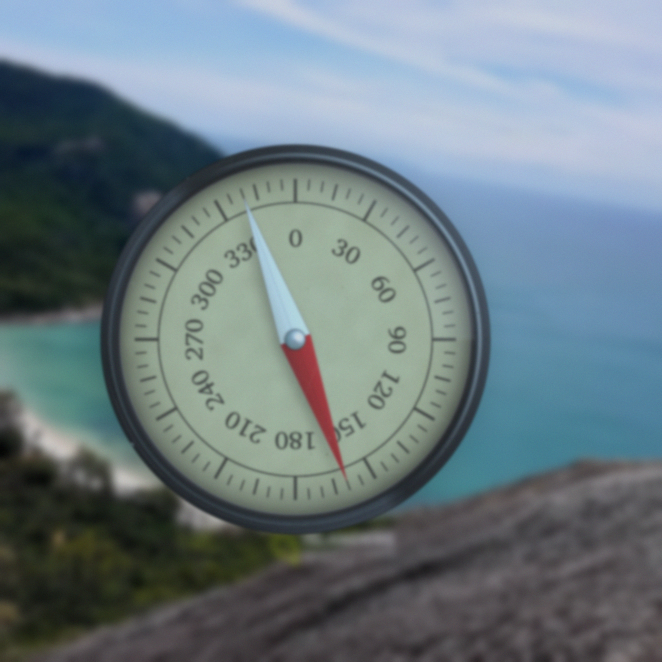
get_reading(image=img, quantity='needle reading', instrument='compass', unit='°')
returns 160 °
